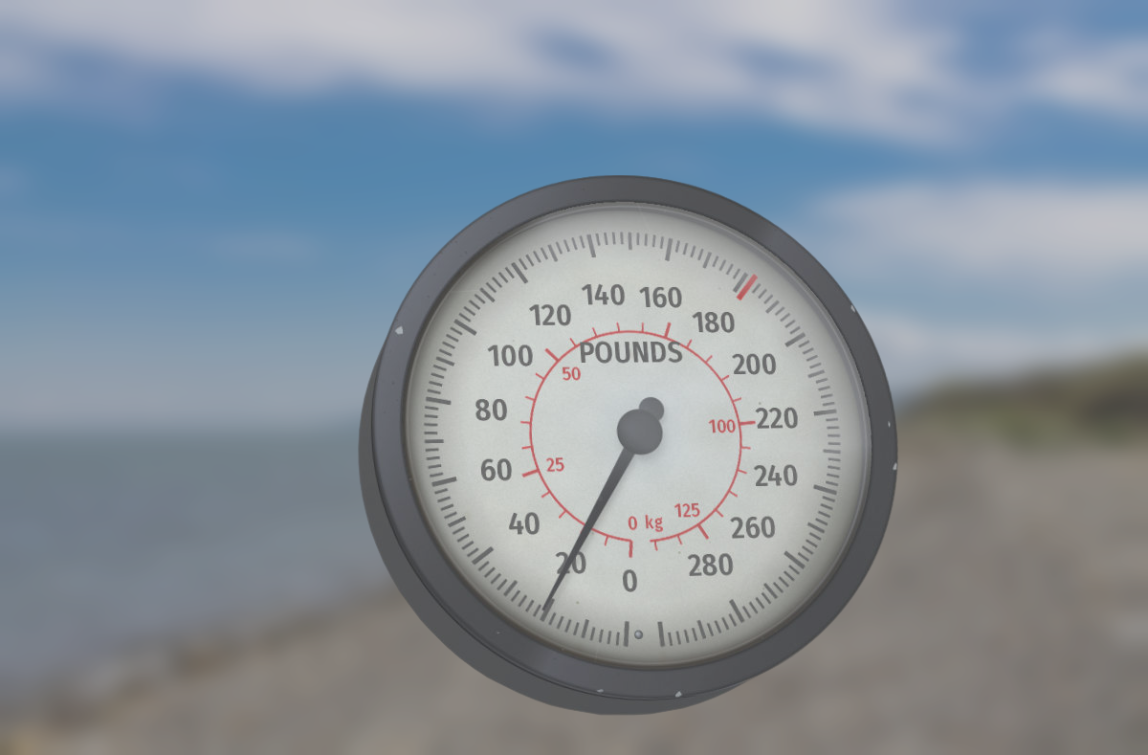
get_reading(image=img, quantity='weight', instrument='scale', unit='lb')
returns 21 lb
